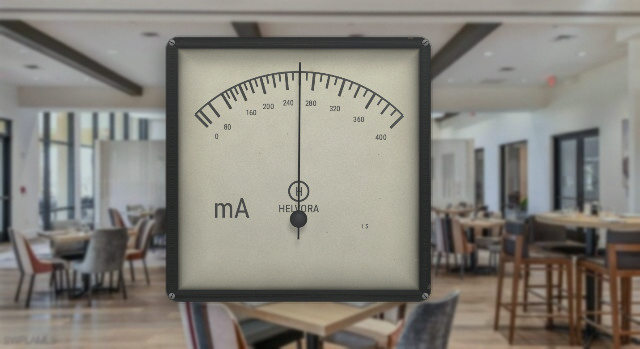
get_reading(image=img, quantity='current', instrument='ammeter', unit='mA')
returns 260 mA
